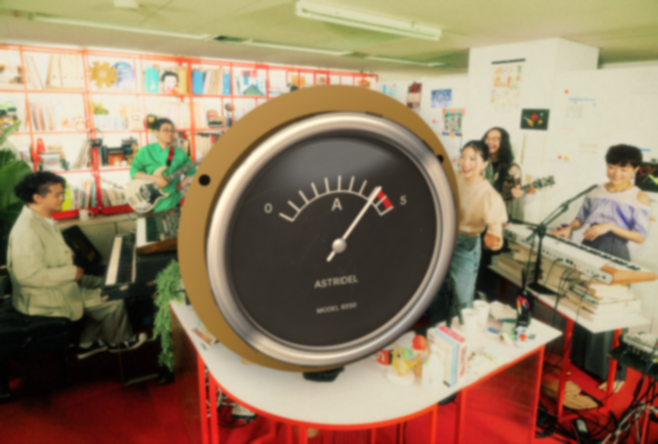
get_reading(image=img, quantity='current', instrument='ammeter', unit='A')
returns 4 A
